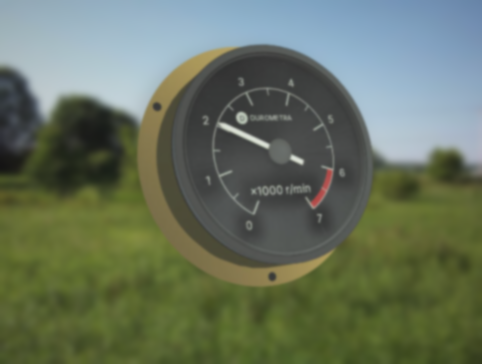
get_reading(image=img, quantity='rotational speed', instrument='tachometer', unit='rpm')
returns 2000 rpm
